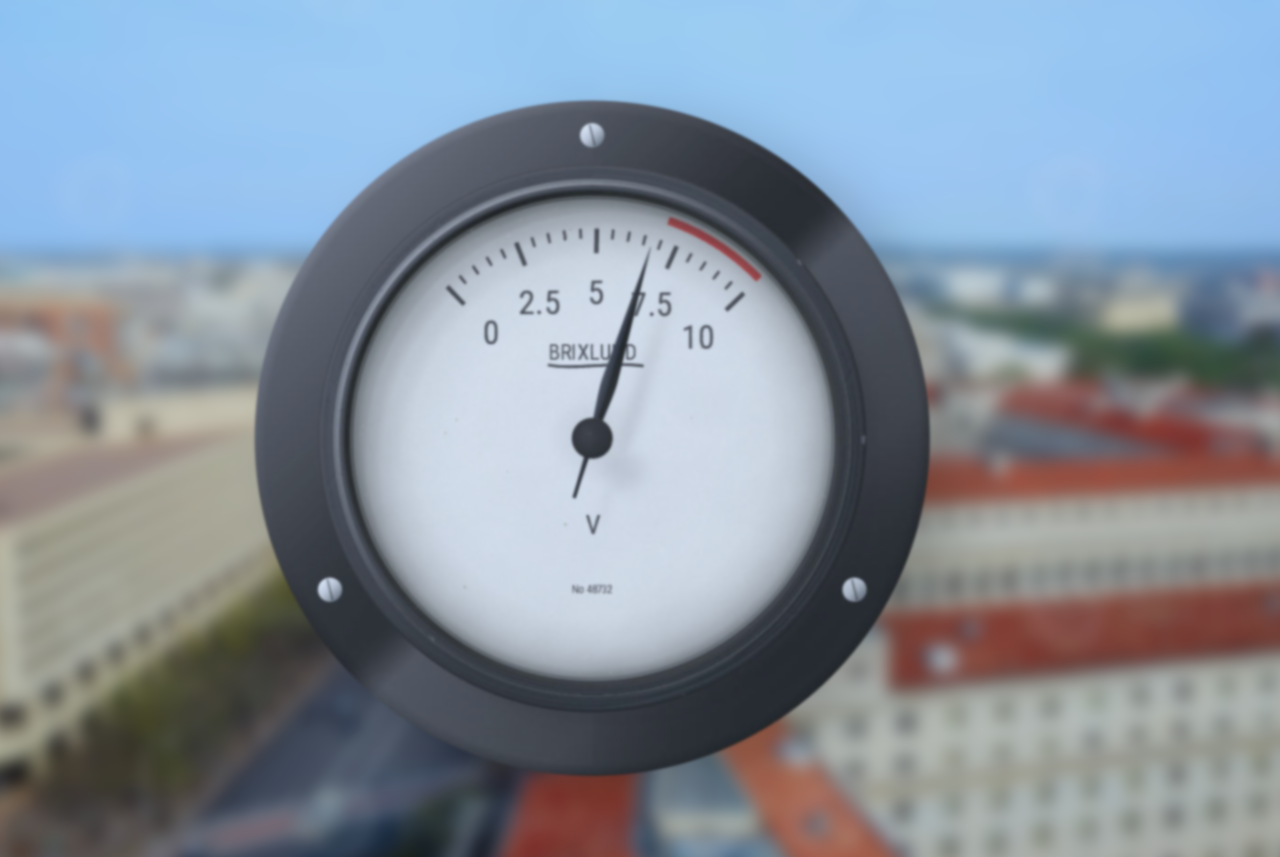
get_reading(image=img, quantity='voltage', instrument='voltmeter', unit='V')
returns 6.75 V
